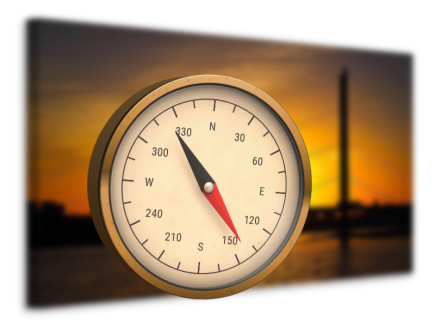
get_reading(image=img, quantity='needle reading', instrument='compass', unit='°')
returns 142.5 °
